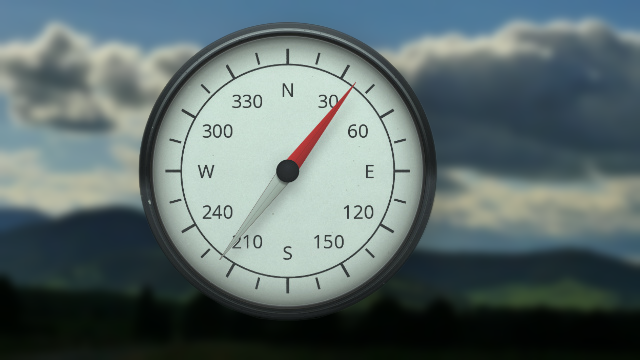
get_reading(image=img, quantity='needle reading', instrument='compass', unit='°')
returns 37.5 °
